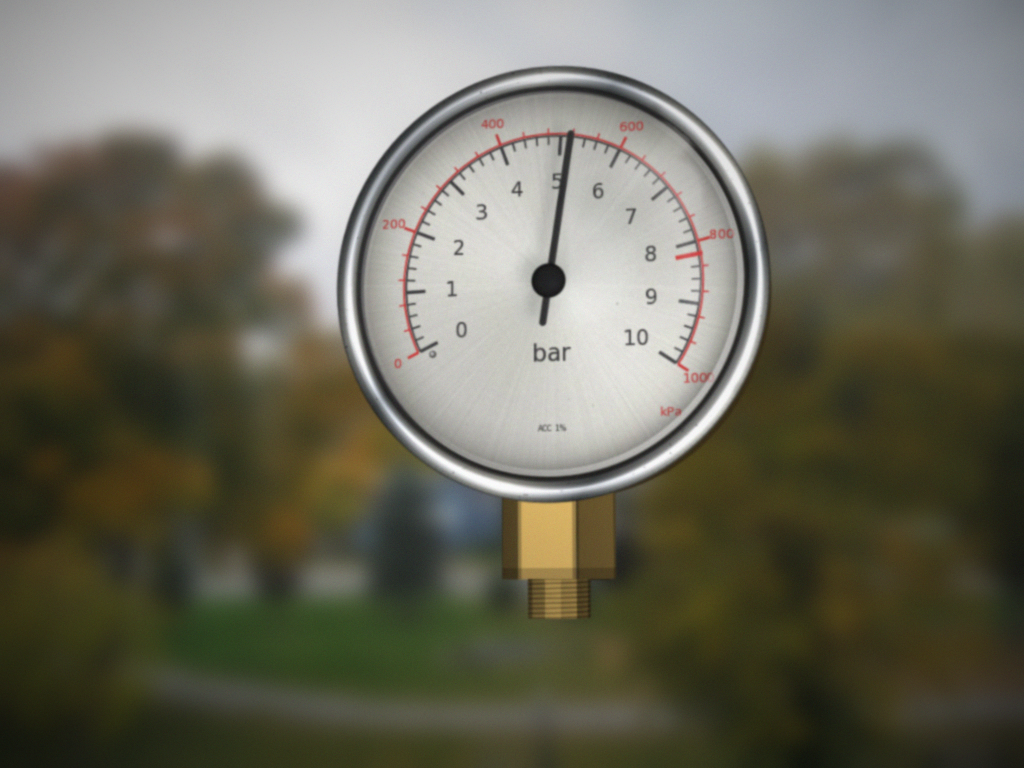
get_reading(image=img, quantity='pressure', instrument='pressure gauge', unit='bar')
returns 5.2 bar
